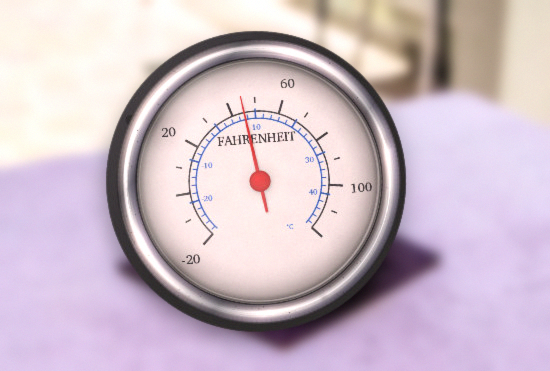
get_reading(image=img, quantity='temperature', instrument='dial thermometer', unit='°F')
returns 45 °F
